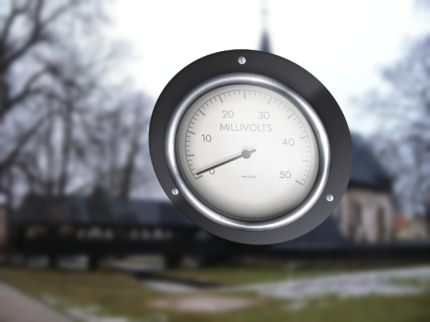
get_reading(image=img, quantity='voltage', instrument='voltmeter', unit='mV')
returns 1 mV
